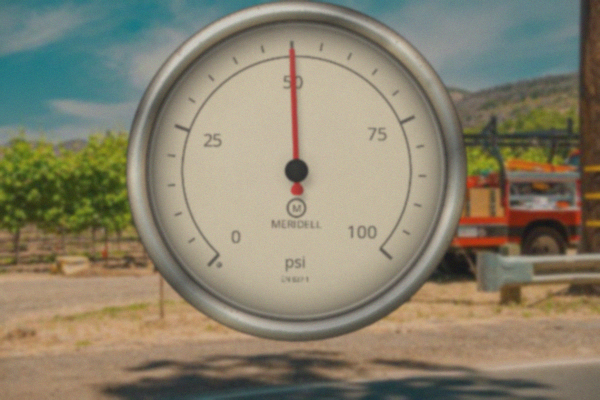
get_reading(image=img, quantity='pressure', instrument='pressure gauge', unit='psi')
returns 50 psi
